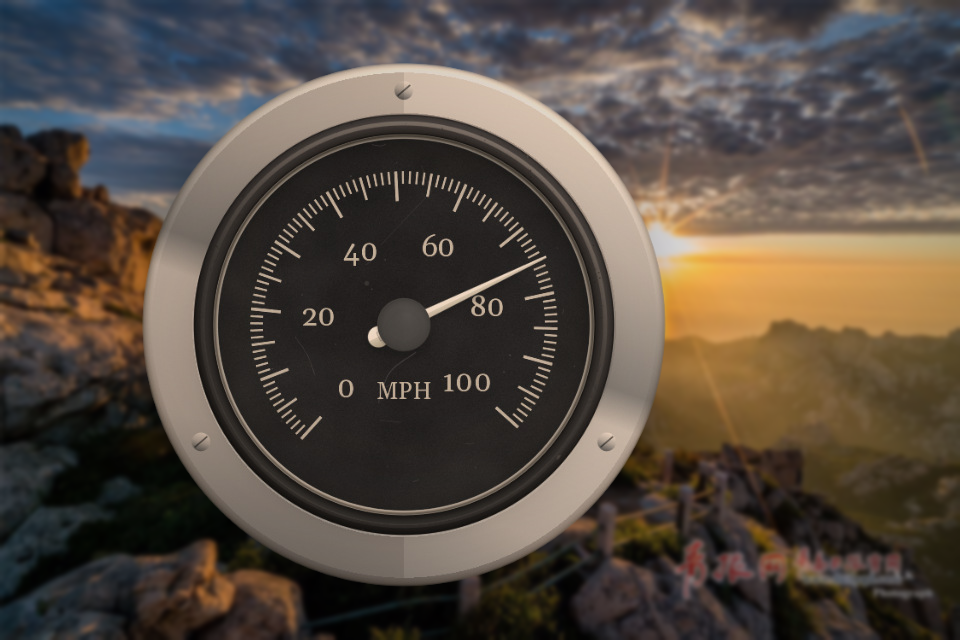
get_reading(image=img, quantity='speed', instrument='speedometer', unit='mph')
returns 75 mph
